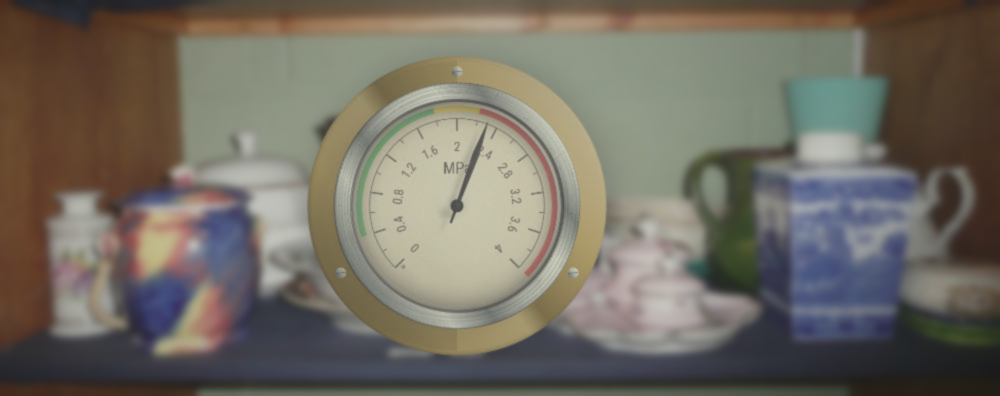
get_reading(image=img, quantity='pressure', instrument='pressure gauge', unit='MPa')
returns 2.3 MPa
